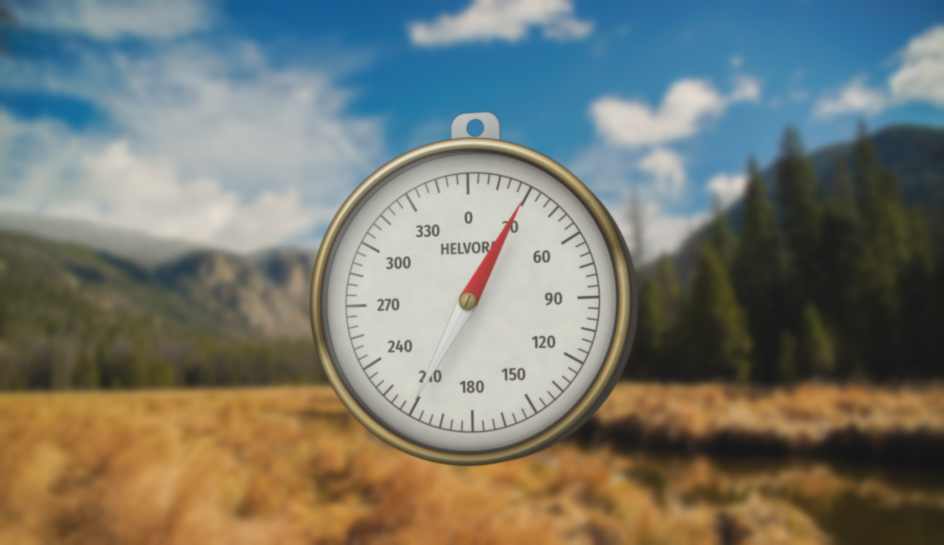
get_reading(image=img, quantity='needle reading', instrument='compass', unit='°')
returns 30 °
